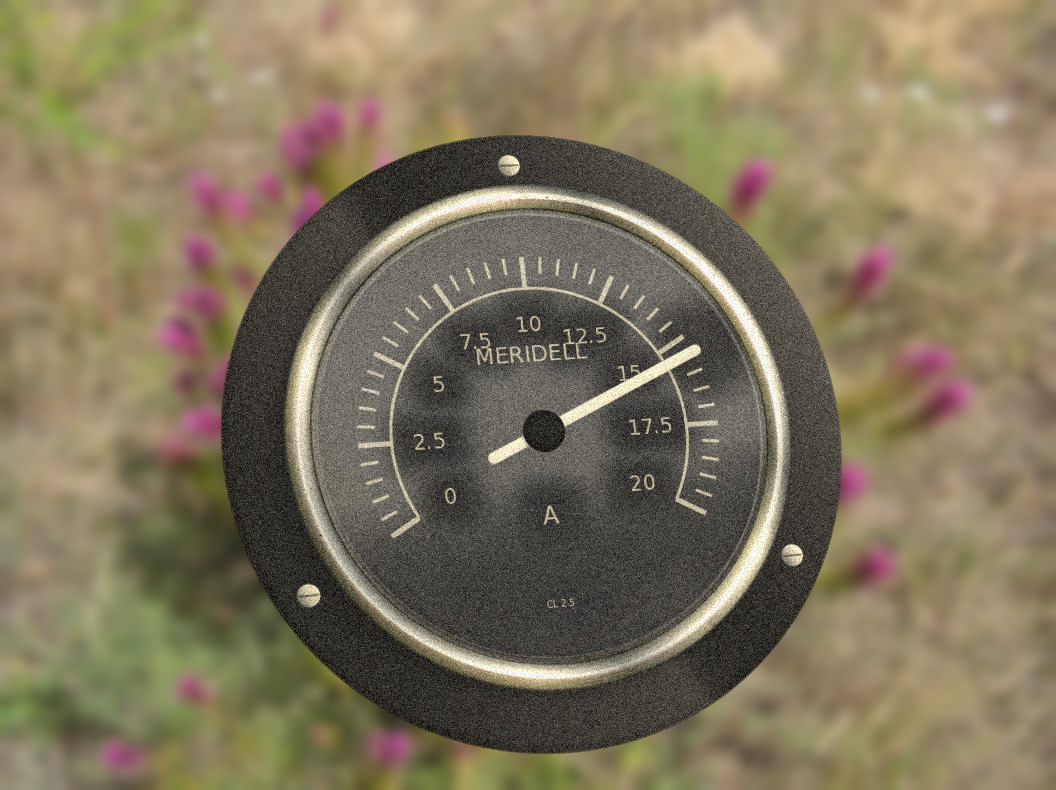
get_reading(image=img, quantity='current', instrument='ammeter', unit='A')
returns 15.5 A
